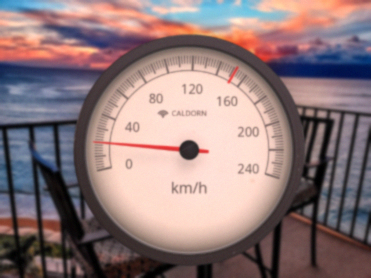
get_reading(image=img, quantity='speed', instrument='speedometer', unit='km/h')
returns 20 km/h
